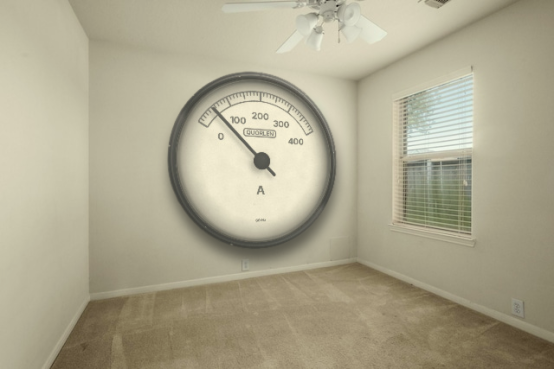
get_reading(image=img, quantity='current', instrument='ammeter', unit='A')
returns 50 A
